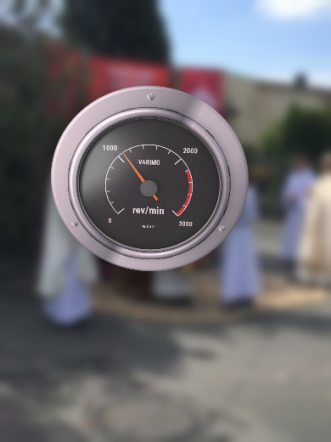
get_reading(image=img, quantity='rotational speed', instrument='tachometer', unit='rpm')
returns 1100 rpm
